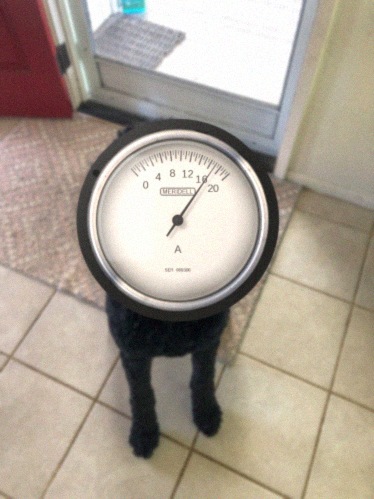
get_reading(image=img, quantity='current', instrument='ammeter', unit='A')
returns 17 A
